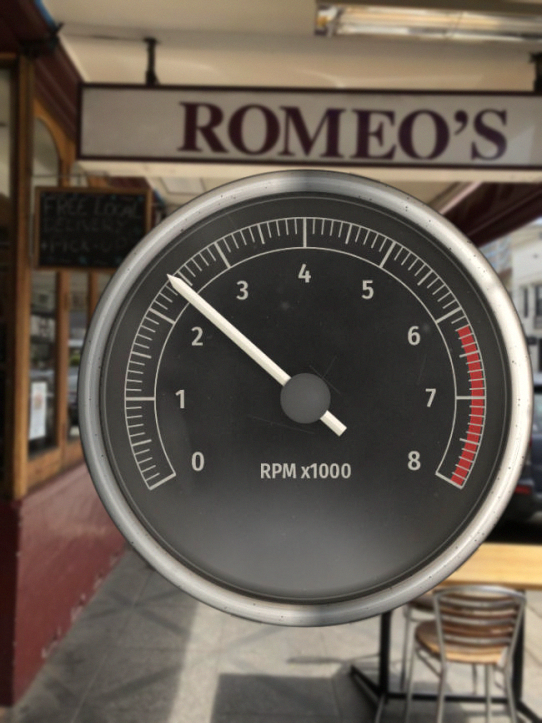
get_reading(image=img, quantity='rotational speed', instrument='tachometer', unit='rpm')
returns 2400 rpm
